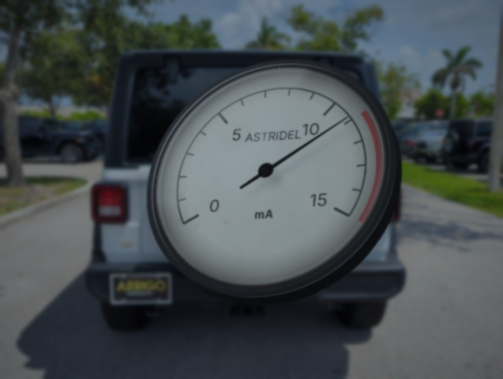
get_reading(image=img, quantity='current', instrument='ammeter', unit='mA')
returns 11 mA
